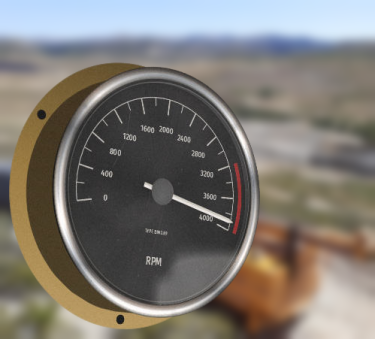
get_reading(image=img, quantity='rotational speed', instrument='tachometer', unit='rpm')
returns 3900 rpm
